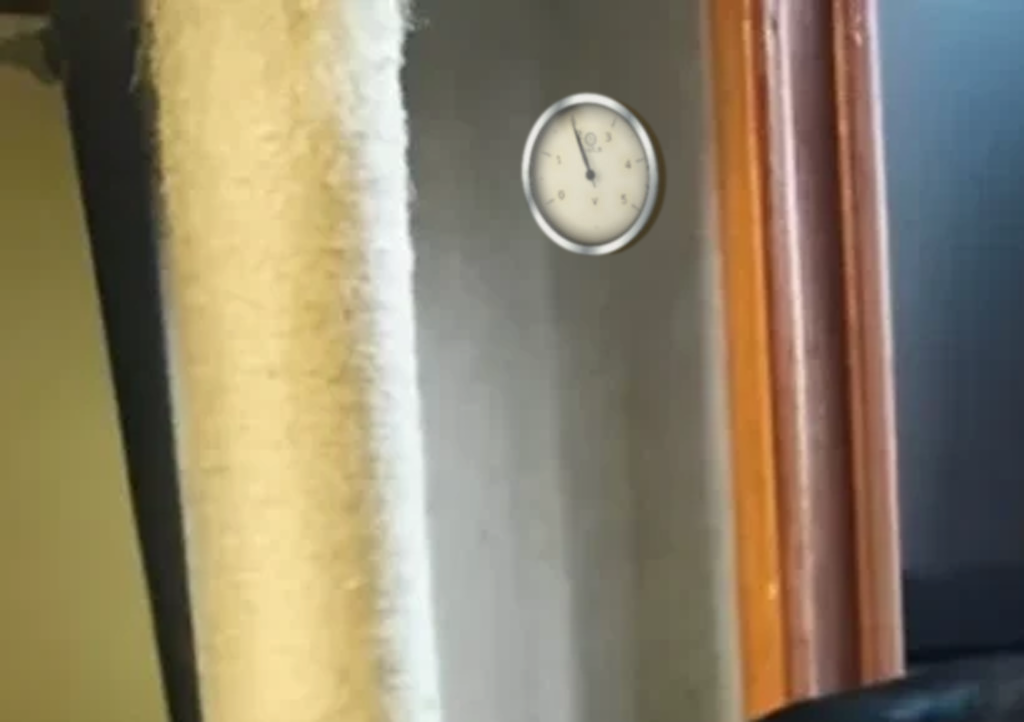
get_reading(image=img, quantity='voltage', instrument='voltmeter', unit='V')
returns 2 V
